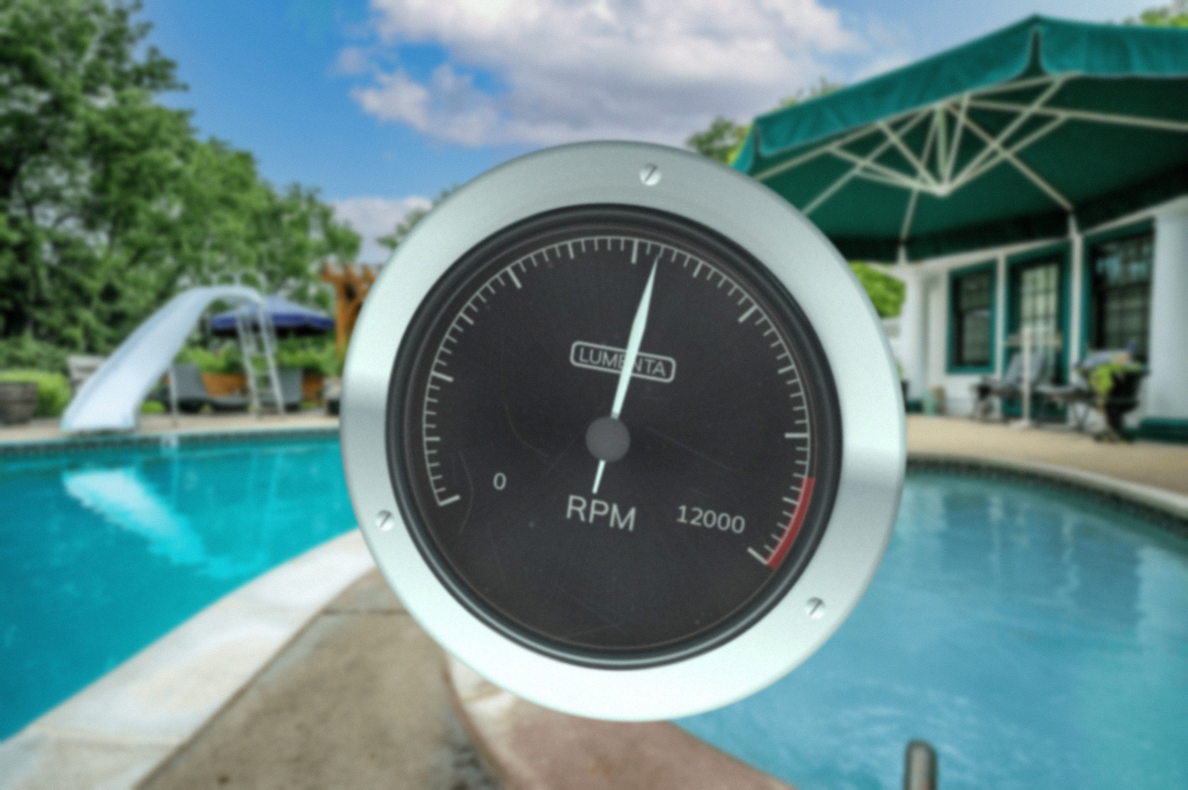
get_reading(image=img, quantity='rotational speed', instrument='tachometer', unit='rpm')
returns 6400 rpm
